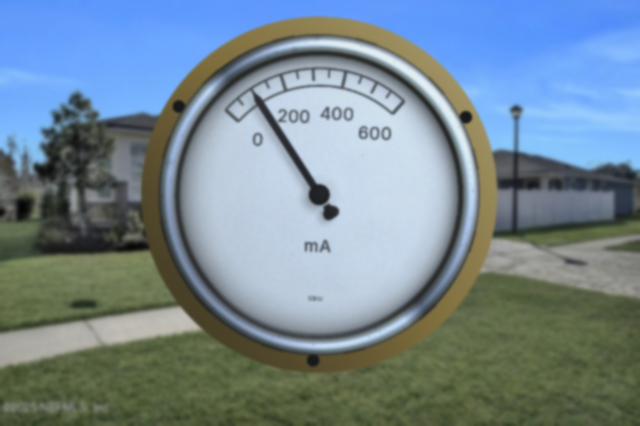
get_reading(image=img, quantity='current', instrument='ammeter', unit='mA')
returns 100 mA
